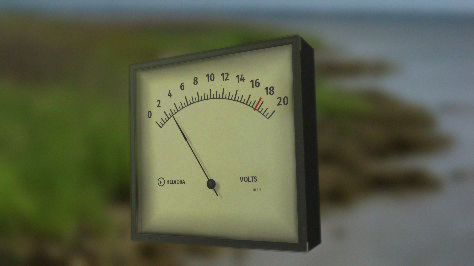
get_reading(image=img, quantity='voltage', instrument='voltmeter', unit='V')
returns 3 V
